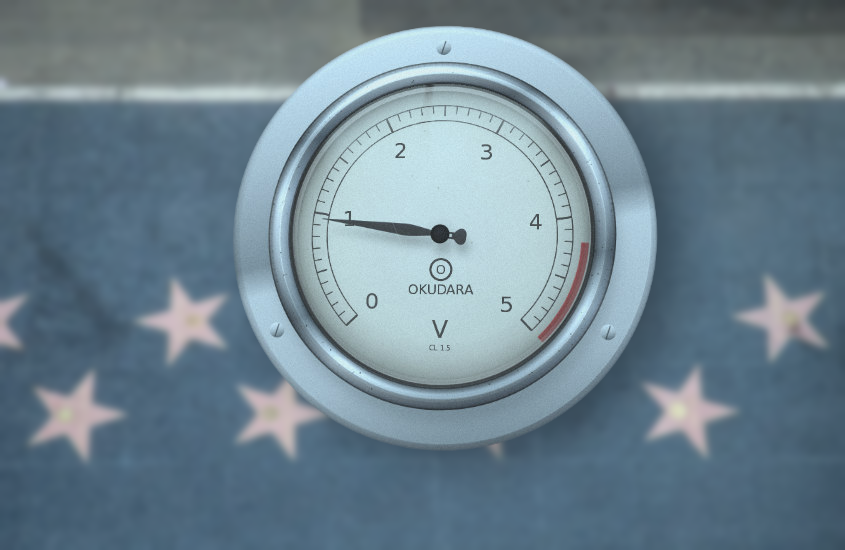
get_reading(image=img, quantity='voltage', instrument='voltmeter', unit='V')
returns 0.95 V
